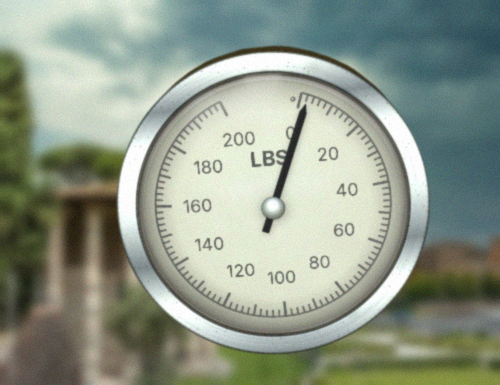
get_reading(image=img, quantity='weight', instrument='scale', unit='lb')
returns 2 lb
